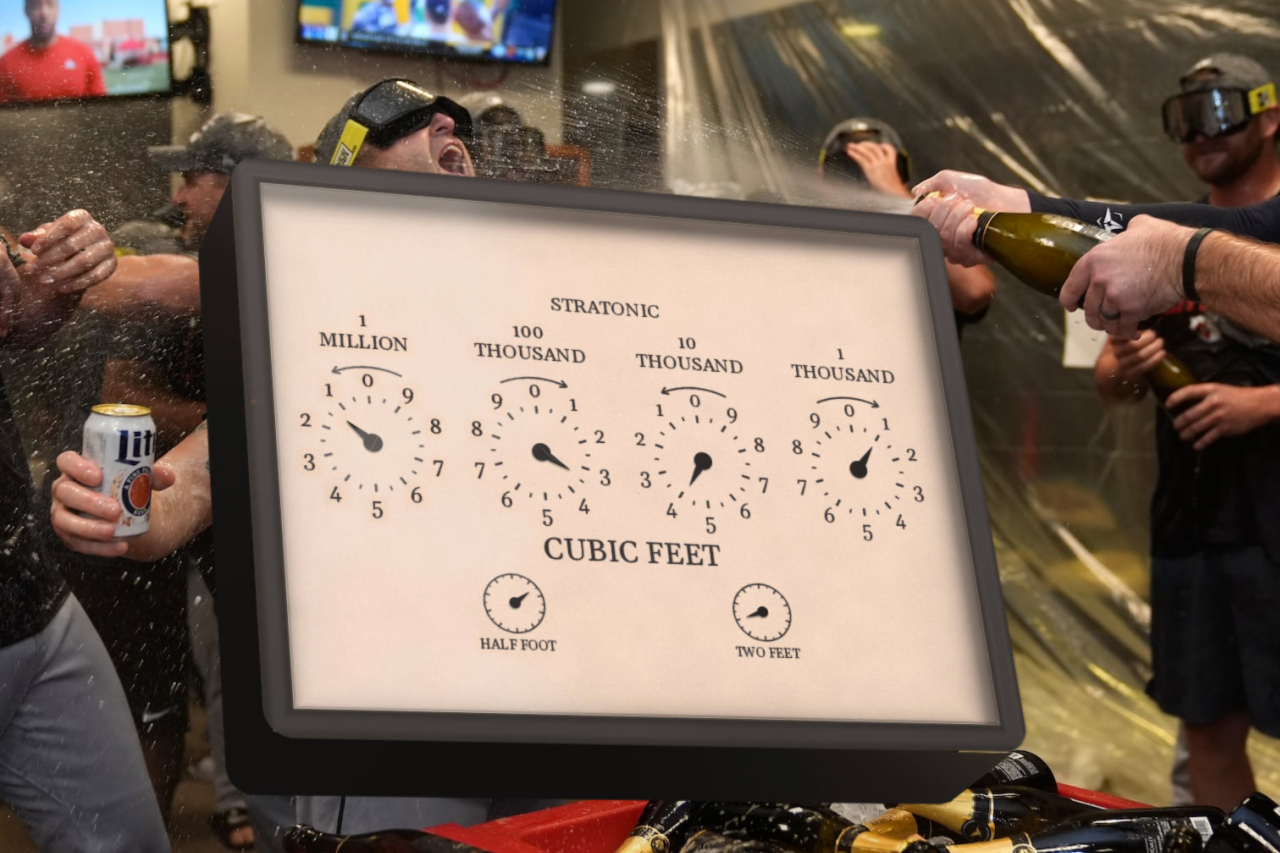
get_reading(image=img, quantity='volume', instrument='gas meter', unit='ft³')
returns 134100 ft³
